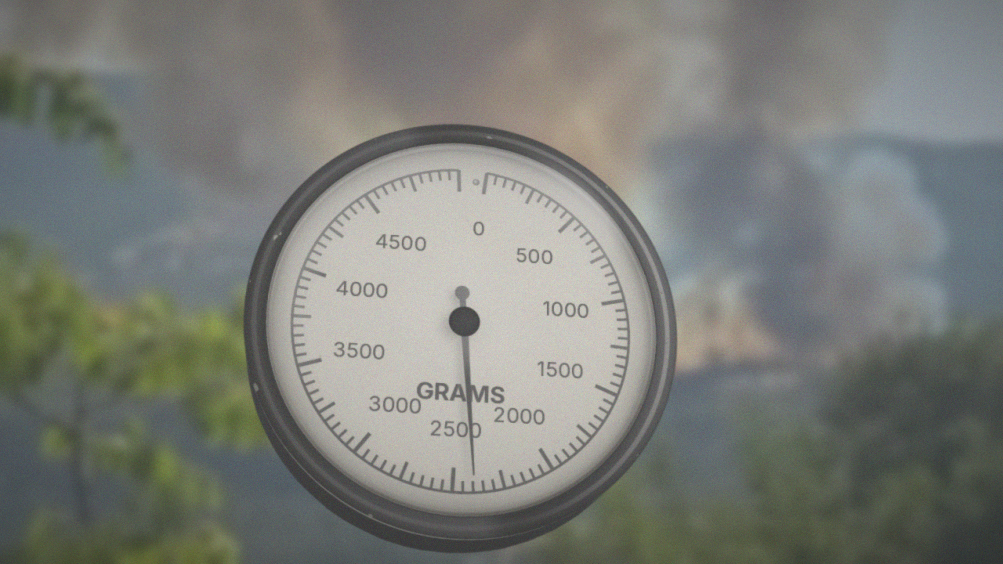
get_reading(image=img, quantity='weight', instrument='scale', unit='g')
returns 2400 g
